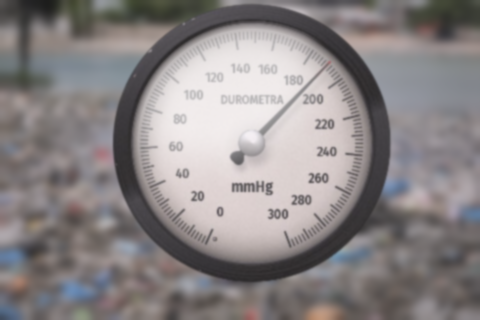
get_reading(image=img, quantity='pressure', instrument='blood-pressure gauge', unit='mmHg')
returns 190 mmHg
